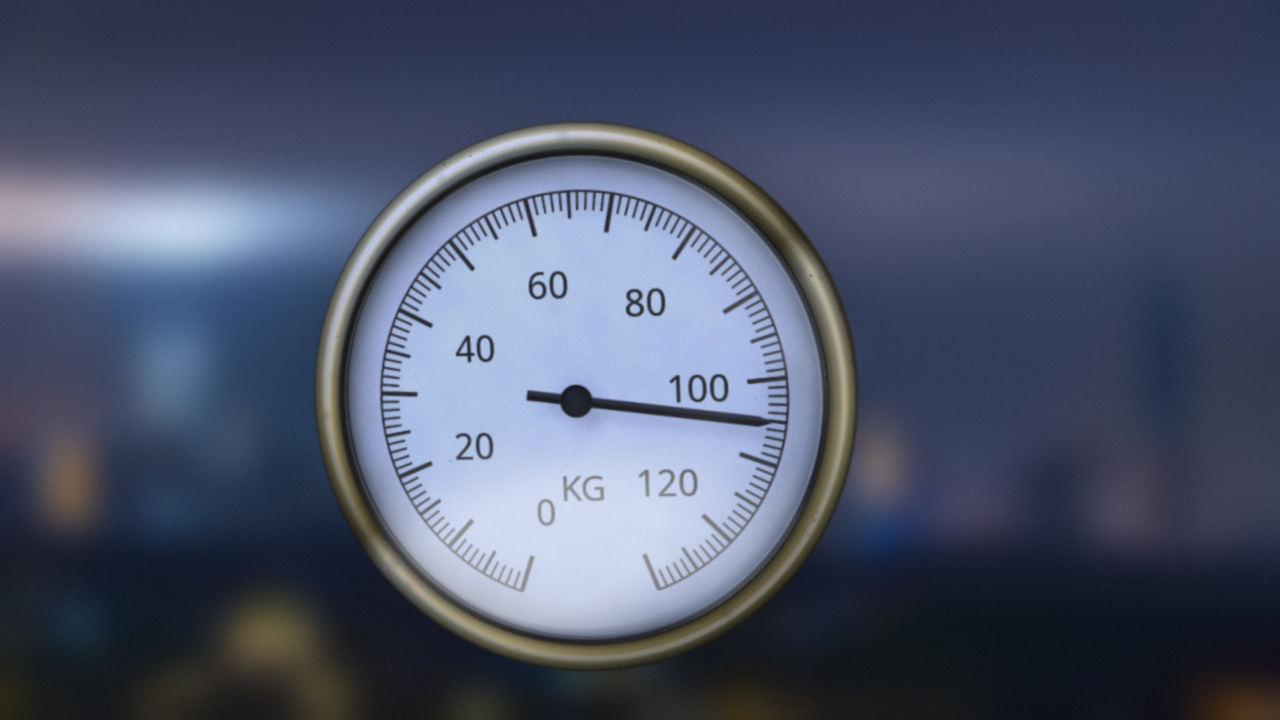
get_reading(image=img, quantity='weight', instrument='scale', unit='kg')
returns 105 kg
